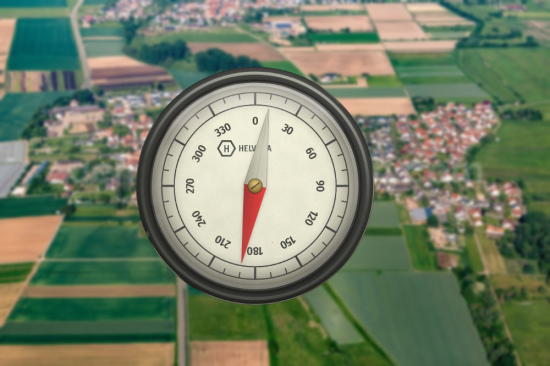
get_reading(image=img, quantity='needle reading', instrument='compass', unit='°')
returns 190 °
